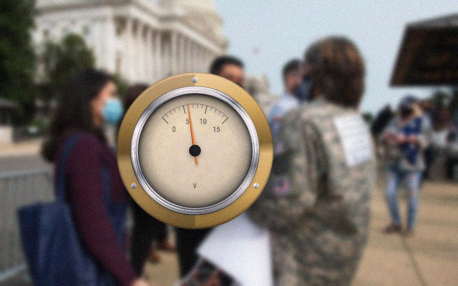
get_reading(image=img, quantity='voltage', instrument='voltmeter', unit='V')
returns 6 V
